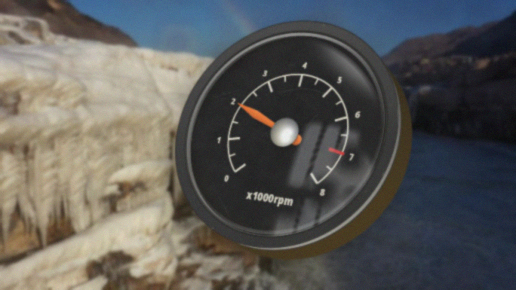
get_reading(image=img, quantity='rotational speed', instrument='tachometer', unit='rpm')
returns 2000 rpm
